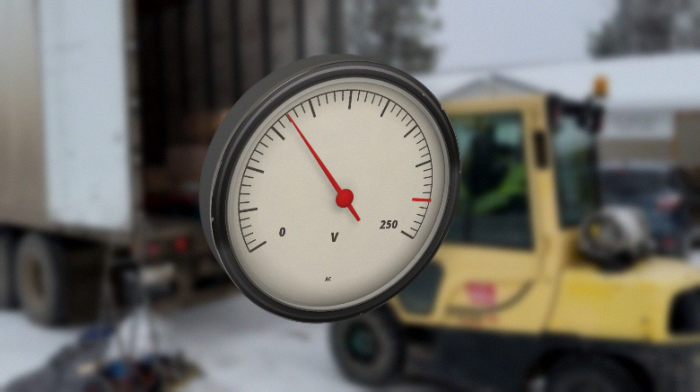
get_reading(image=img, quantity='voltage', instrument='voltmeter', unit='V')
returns 85 V
